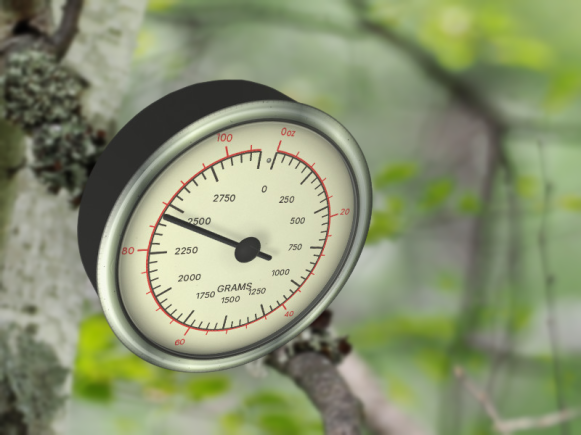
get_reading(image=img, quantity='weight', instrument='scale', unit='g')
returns 2450 g
